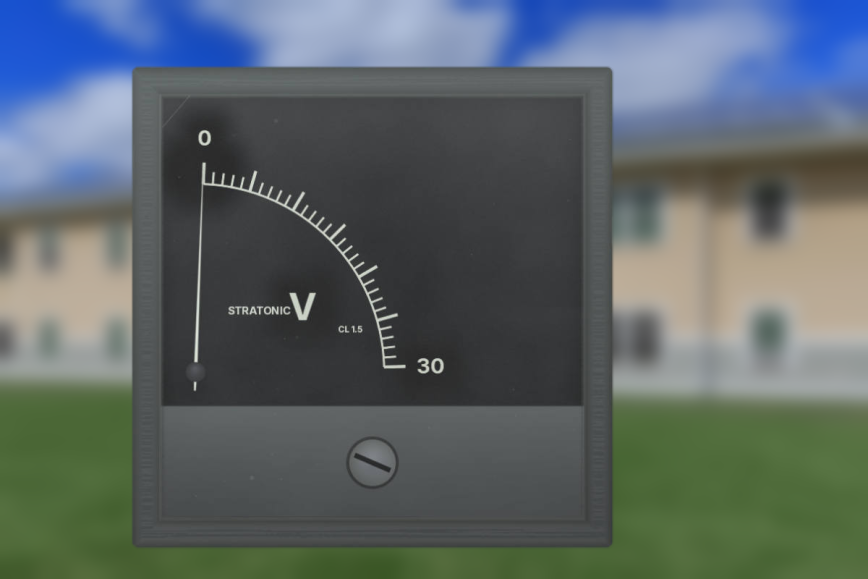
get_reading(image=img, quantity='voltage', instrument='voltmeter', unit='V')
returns 0 V
